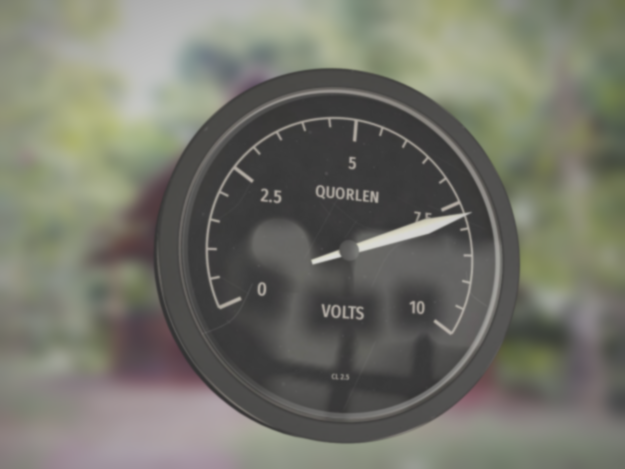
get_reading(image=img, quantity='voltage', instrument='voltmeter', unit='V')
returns 7.75 V
